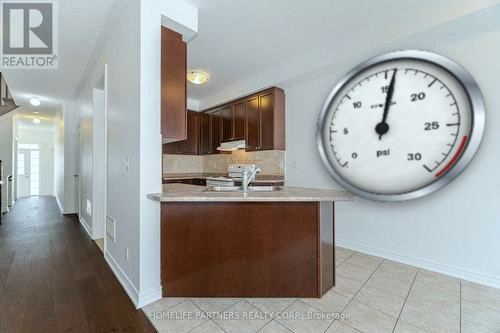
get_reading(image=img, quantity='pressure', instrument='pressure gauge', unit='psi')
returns 16 psi
